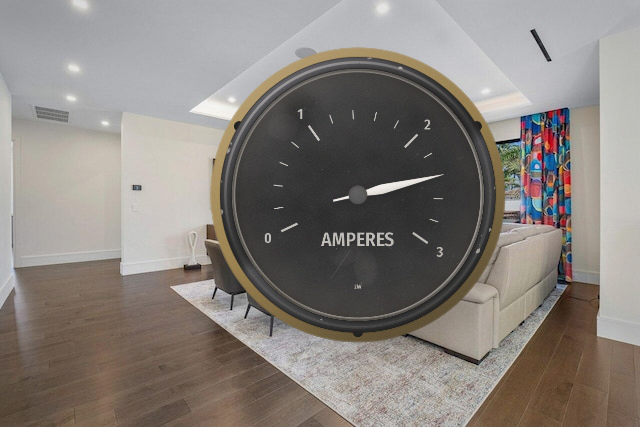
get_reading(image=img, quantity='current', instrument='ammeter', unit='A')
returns 2.4 A
